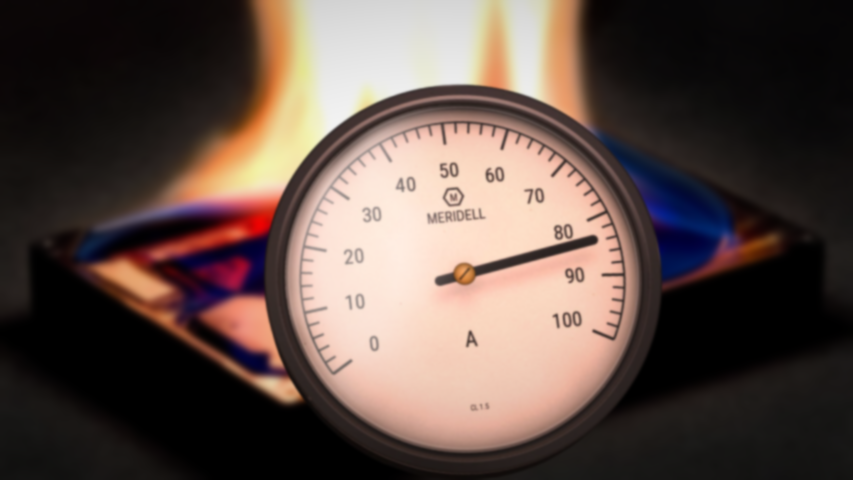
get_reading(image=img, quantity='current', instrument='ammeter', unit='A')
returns 84 A
